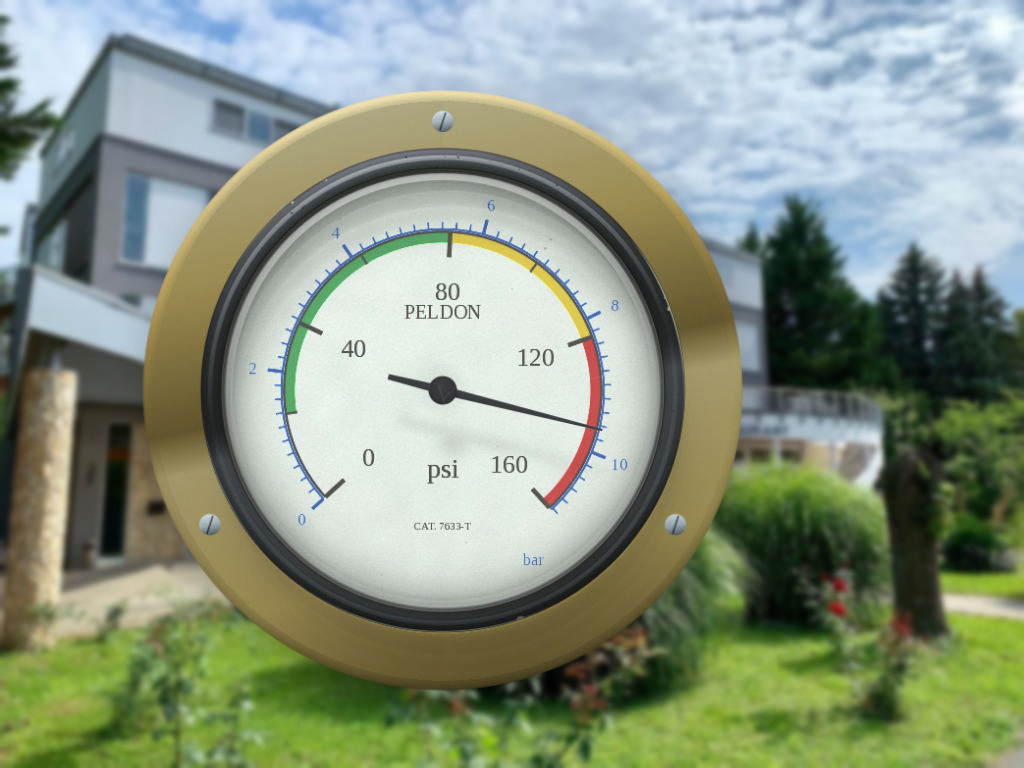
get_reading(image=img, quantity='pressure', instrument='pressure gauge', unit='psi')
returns 140 psi
